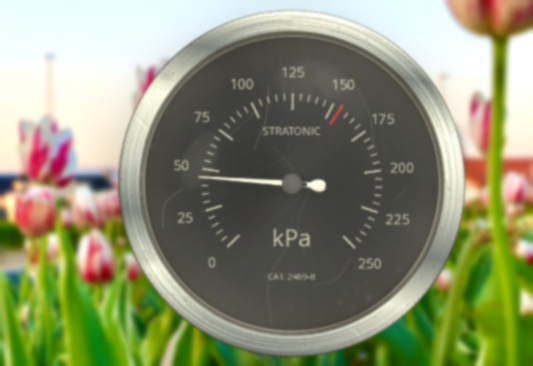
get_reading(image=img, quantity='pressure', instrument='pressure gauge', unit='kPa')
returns 45 kPa
